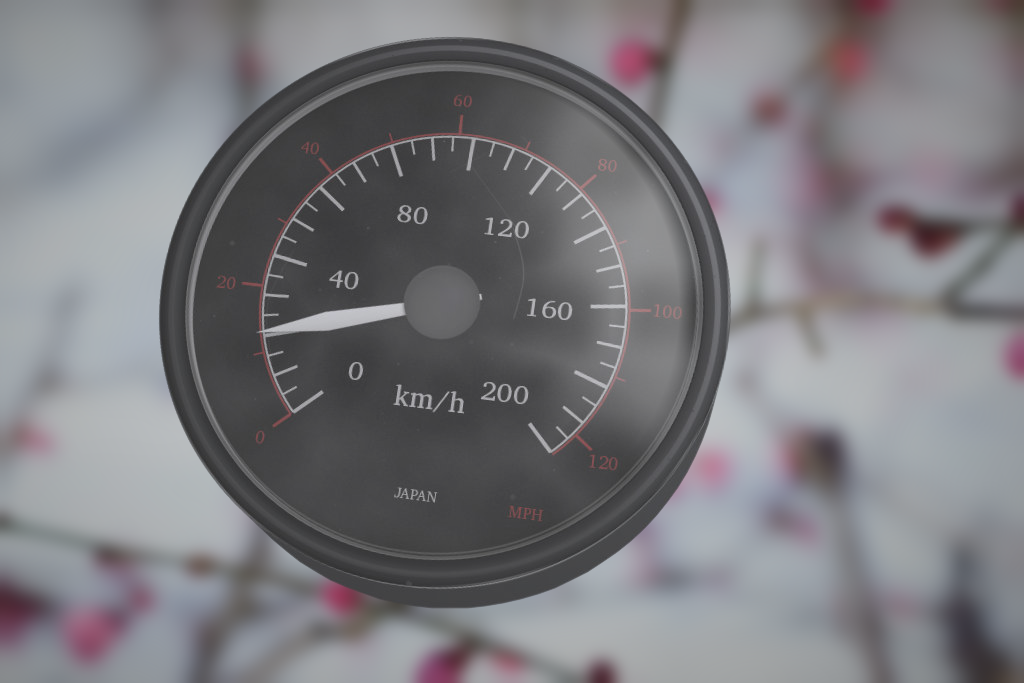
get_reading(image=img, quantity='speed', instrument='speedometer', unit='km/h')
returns 20 km/h
